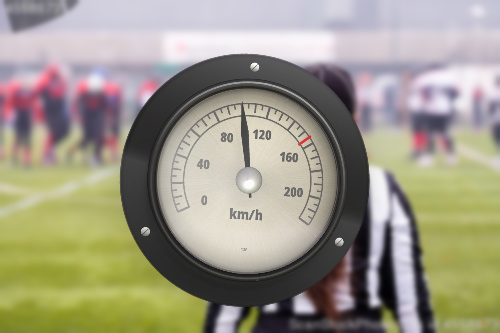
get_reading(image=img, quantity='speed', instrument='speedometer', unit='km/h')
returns 100 km/h
